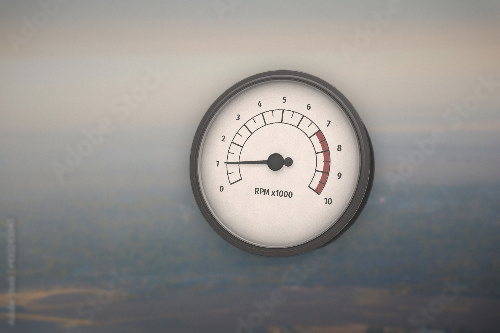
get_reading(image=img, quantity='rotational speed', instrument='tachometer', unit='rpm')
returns 1000 rpm
